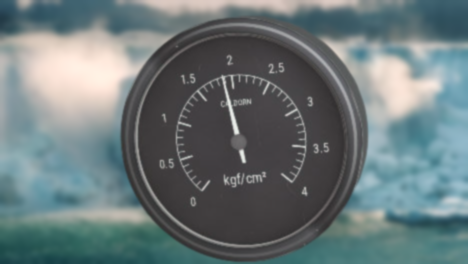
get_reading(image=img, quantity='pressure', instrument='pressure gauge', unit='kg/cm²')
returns 1.9 kg/cm²
